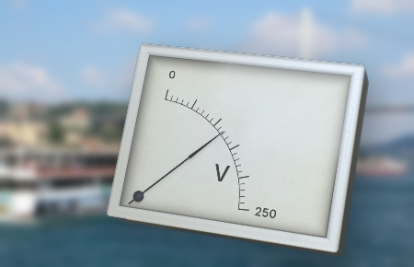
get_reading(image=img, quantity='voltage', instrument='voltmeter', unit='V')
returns 120 V
